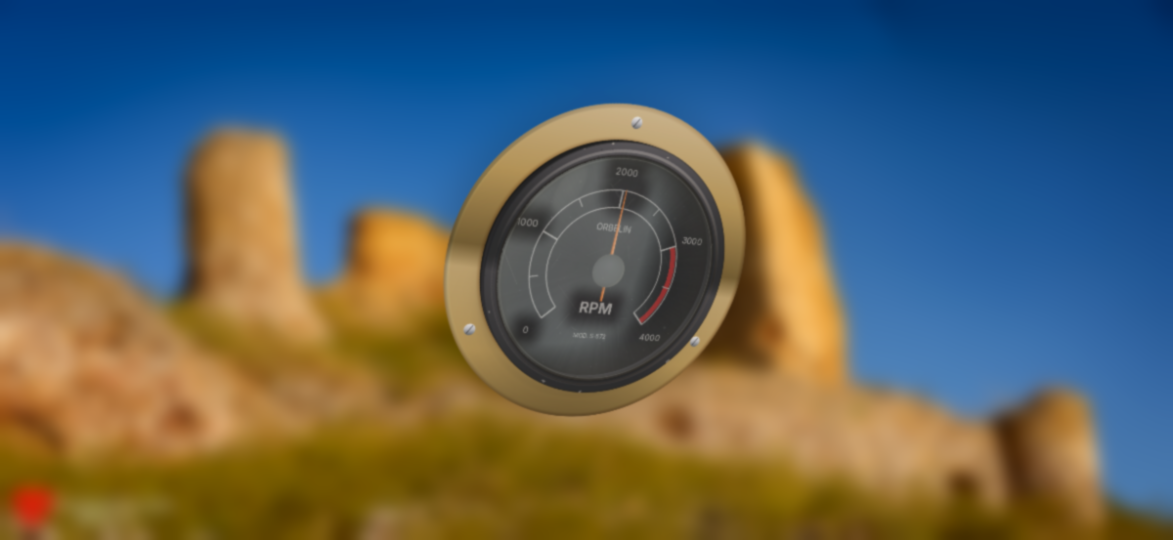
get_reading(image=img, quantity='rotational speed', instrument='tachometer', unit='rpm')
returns 2000 rpm
